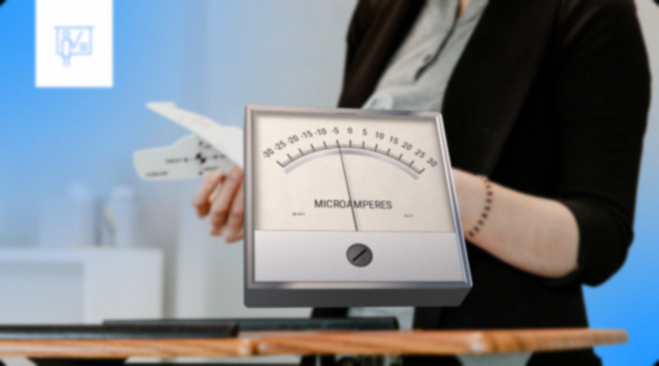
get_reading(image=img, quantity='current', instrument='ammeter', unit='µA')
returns -5 µA
